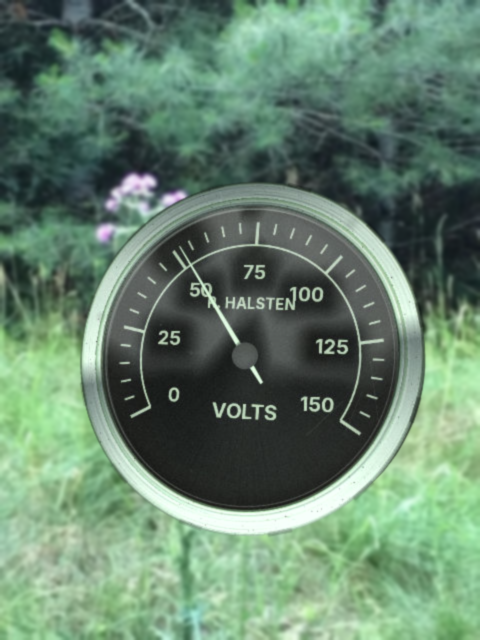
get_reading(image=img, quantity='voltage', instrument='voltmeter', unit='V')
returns 52.5 V
